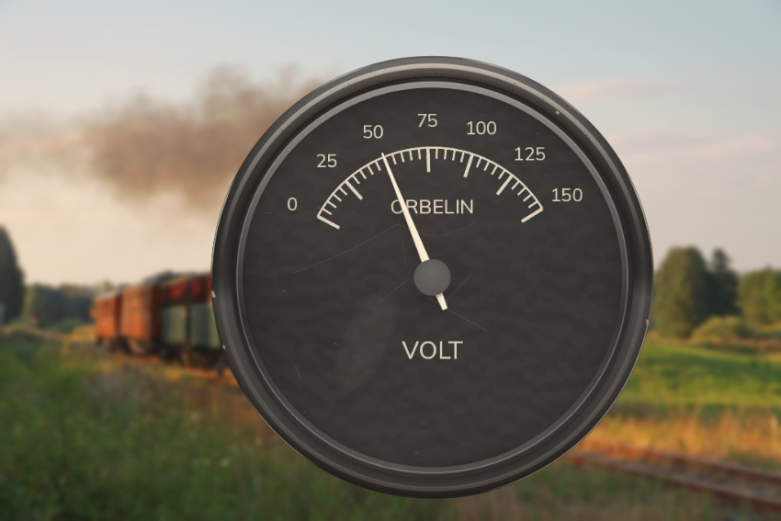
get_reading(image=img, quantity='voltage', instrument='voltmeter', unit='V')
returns 50 V
